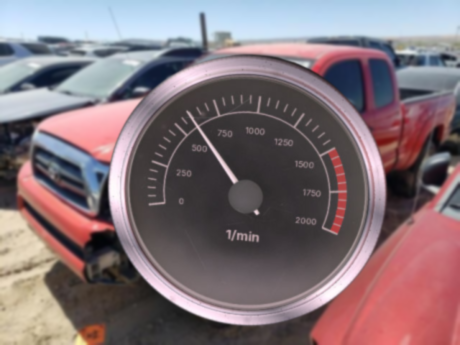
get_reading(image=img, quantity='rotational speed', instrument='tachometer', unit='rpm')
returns 600 rpm
